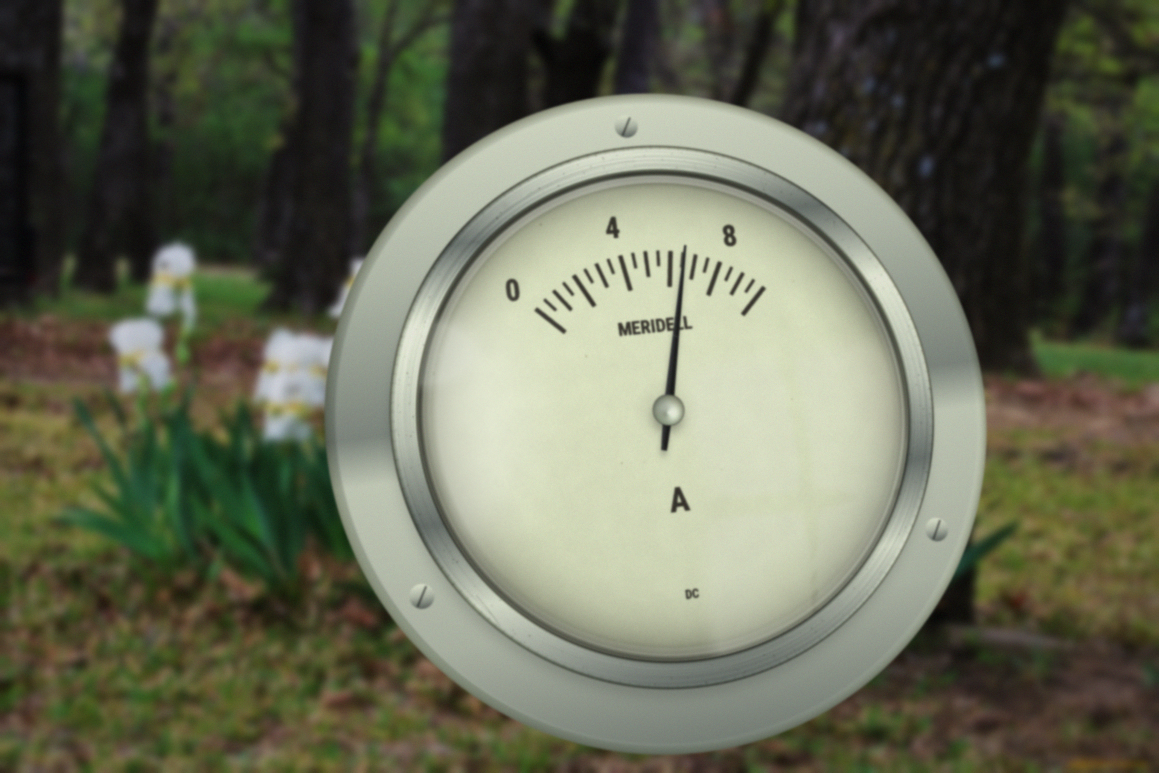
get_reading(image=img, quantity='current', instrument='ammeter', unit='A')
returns 6.5 A
